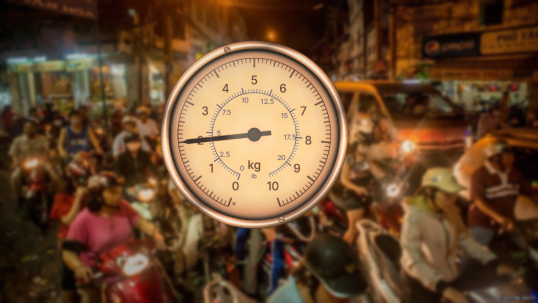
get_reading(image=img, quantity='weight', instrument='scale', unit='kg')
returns 2 kg
